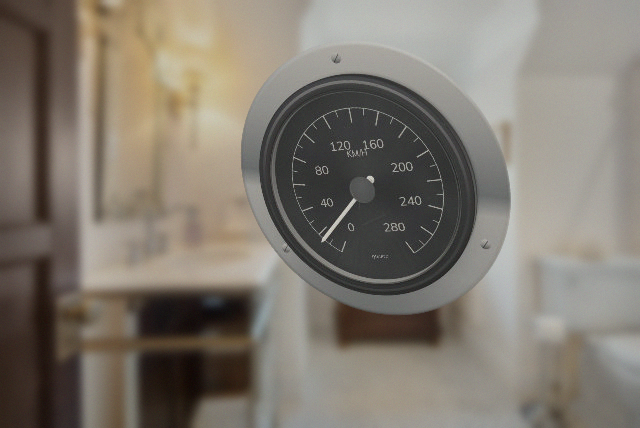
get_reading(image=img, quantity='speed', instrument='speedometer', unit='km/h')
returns 15 km/h
